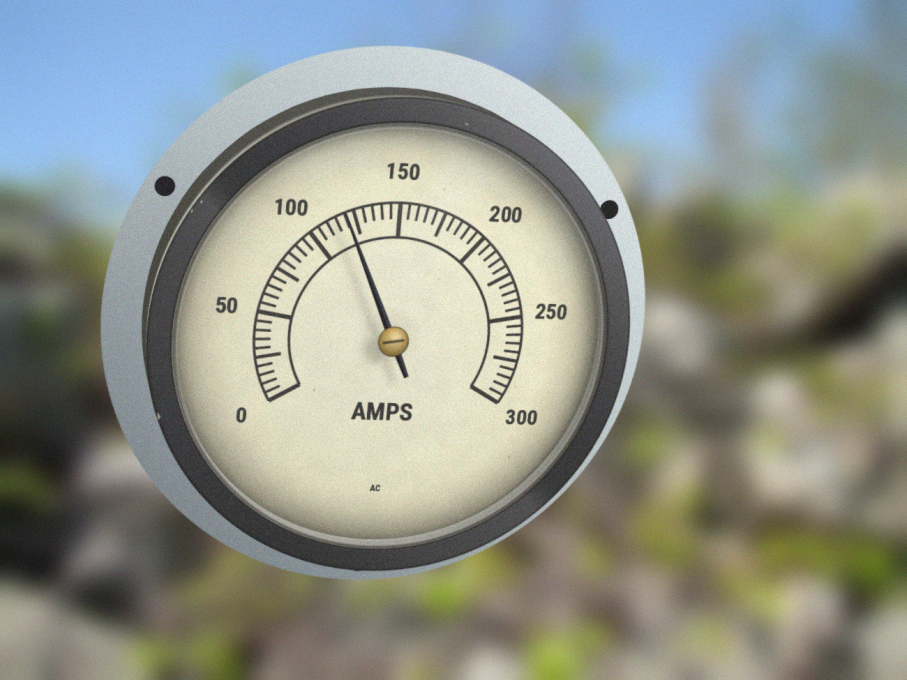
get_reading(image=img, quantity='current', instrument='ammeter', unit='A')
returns 120 A
